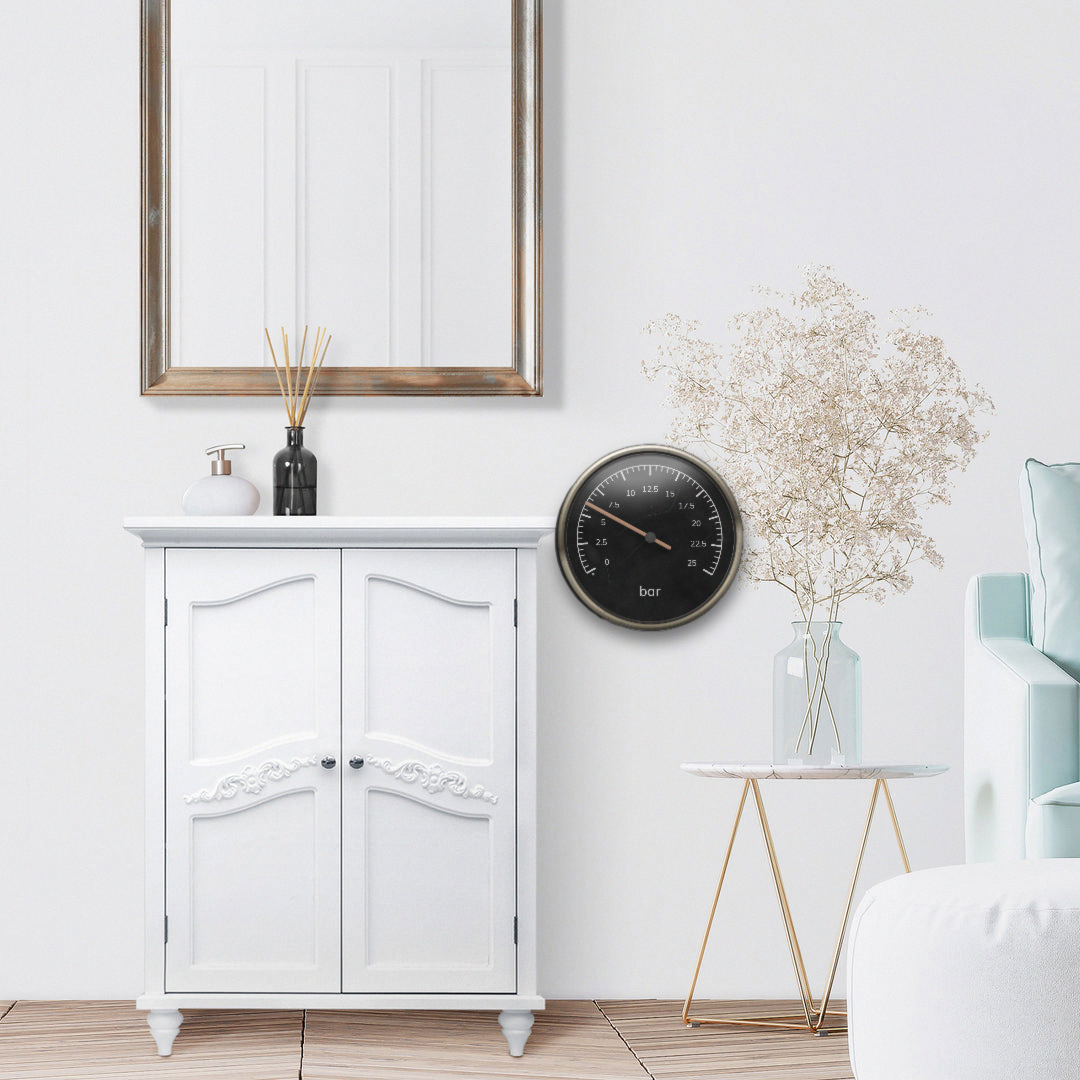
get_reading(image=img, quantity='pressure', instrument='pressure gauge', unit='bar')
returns 6 bar
